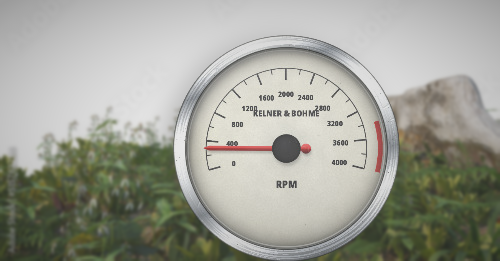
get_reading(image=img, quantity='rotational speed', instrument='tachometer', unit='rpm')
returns 300 rpm
